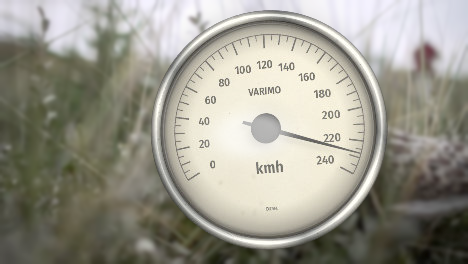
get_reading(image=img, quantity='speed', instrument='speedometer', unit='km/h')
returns 227.5 km/h
